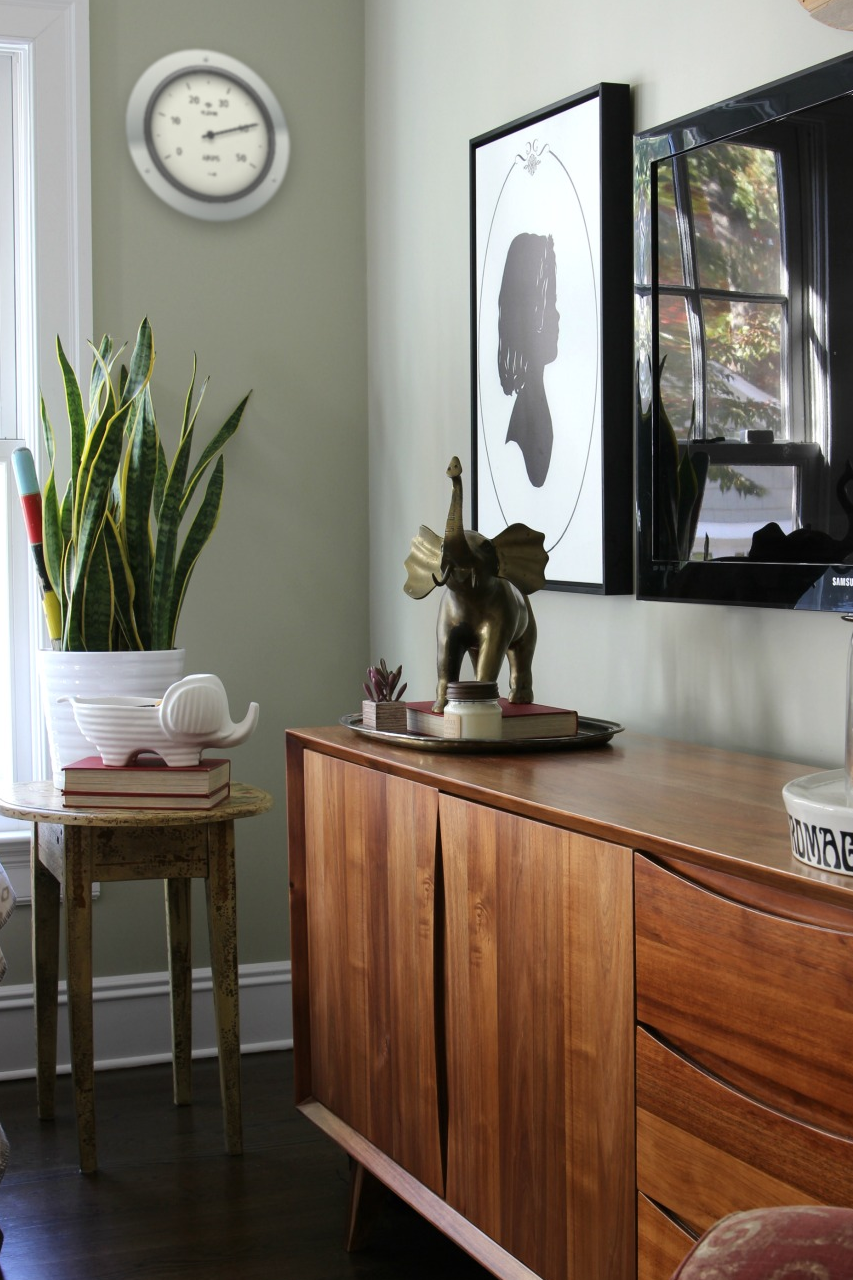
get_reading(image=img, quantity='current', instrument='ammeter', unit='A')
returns 40 A
